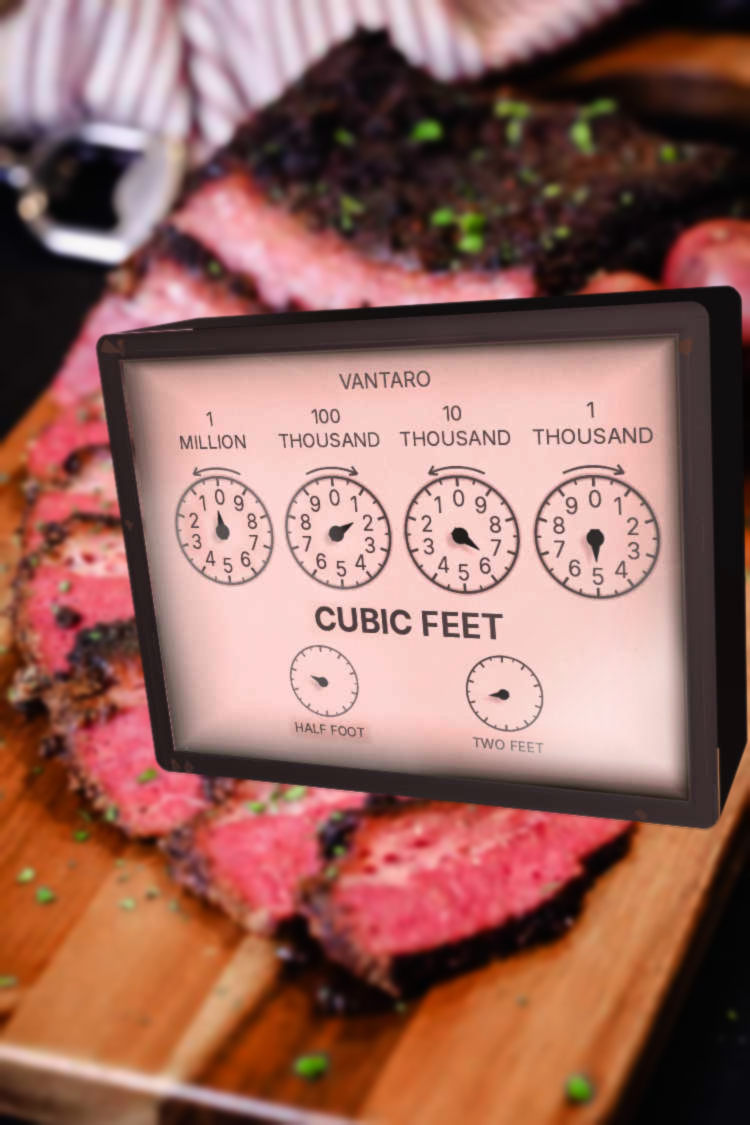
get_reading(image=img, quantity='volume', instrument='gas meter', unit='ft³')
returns 16500 ft³
